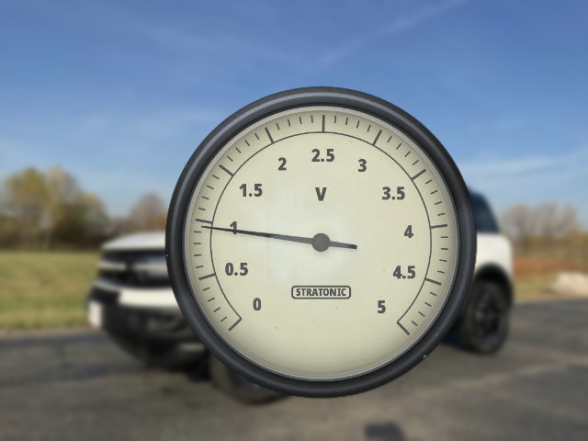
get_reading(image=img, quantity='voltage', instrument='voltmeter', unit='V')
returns 0.95 V
